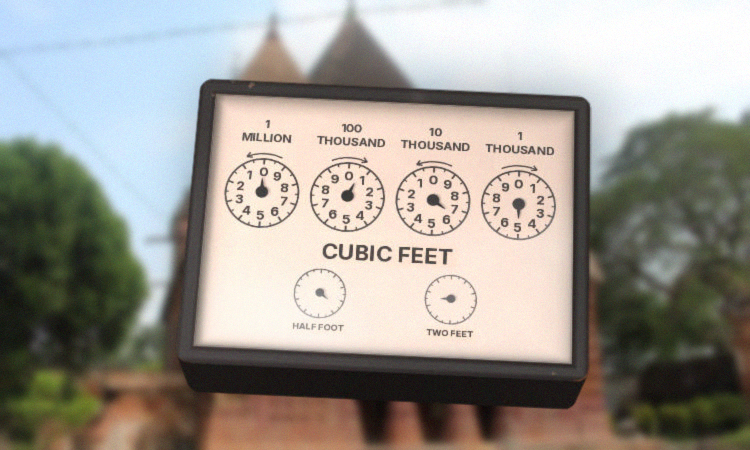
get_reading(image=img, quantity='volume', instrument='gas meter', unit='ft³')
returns 6500 ft³
